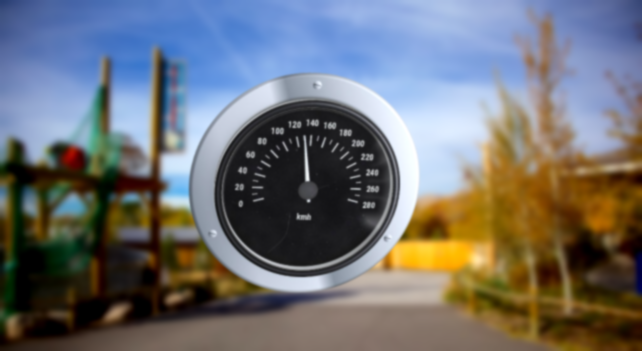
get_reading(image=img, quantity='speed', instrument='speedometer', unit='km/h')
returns 130 km/h
